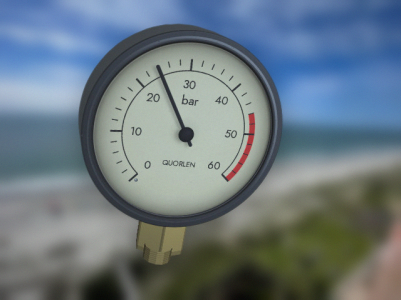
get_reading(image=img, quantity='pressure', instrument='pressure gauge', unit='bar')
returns 24 bar
